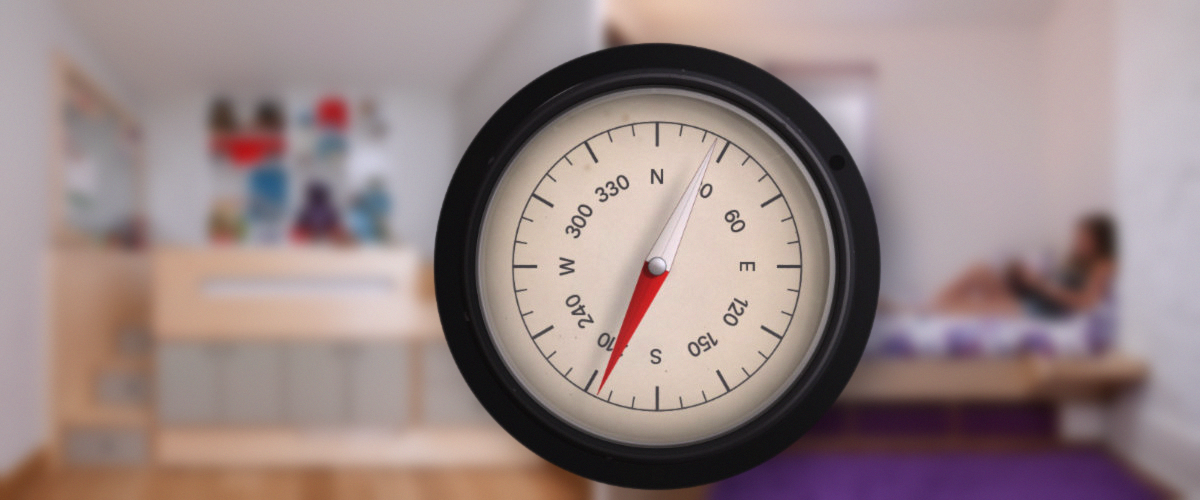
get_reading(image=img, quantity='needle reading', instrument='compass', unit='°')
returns 205 °
